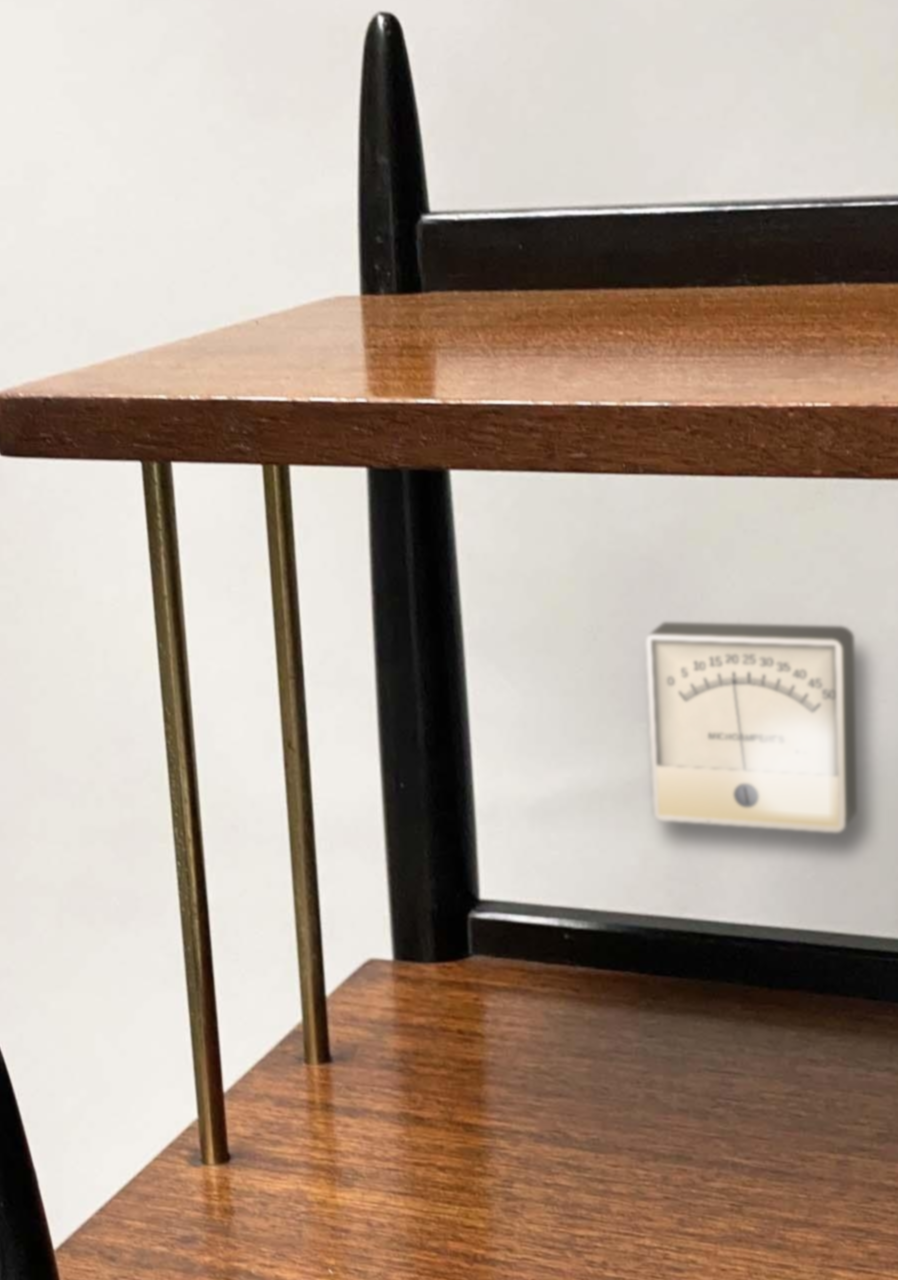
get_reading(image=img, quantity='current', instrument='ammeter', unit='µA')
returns 20 µA
